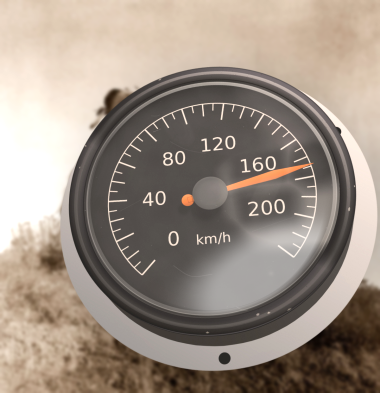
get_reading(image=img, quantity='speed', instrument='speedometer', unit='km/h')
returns 175 km/h
